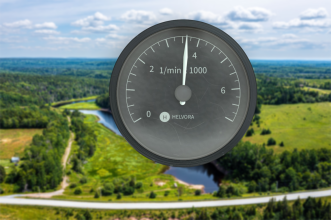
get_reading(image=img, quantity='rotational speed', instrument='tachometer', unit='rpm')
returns 3625 rpm
